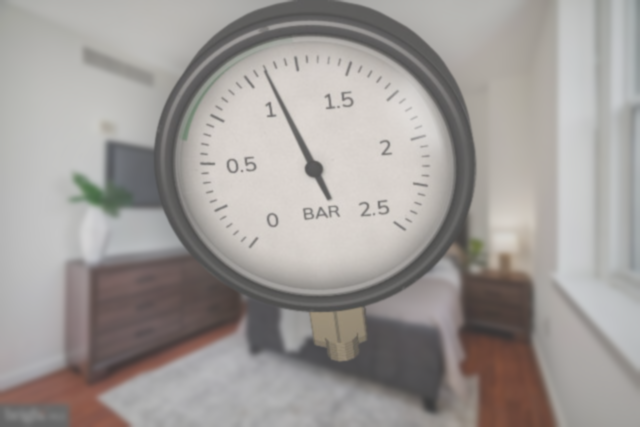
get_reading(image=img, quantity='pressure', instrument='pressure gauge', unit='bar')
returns 1.1 bar
